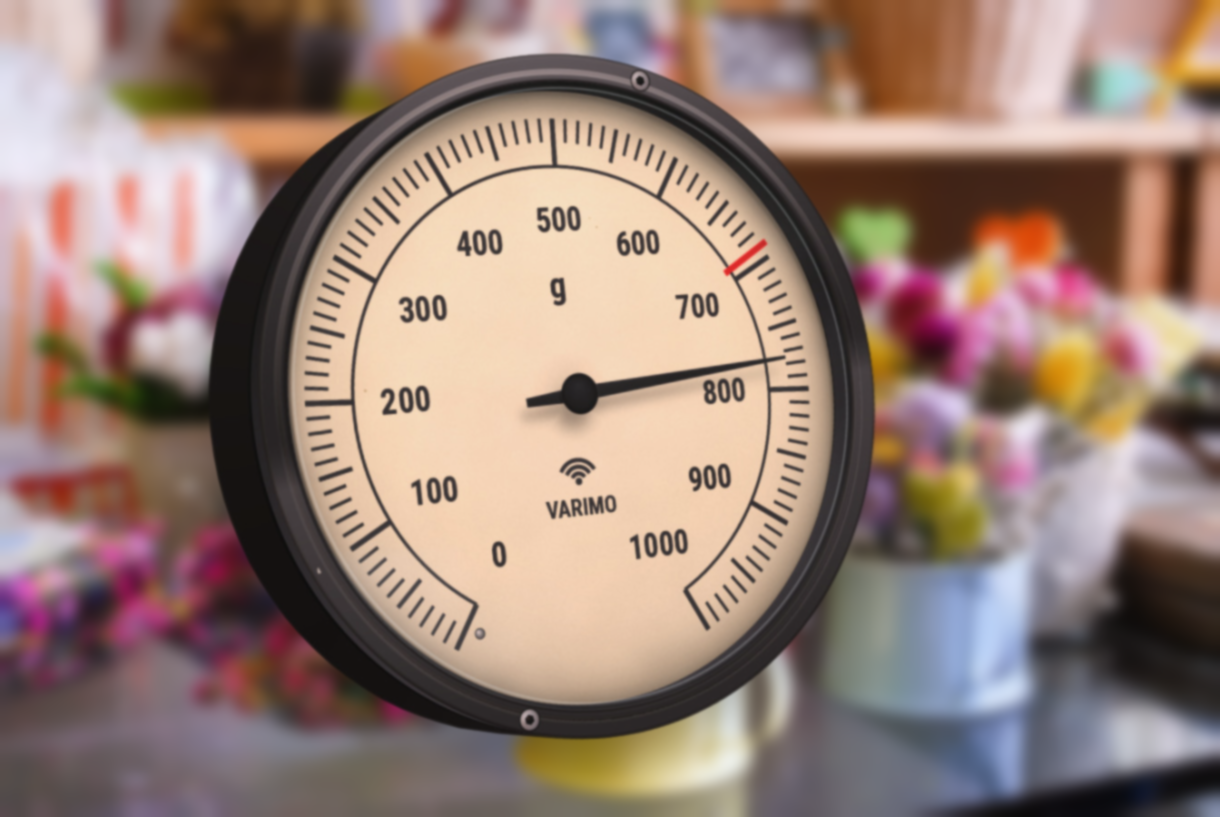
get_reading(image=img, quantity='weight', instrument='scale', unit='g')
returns 775 g
